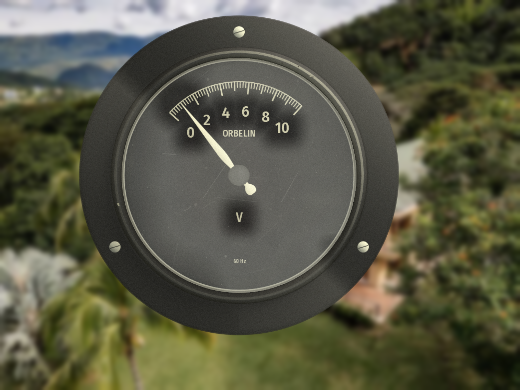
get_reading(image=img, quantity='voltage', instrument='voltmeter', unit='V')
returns 1 V
